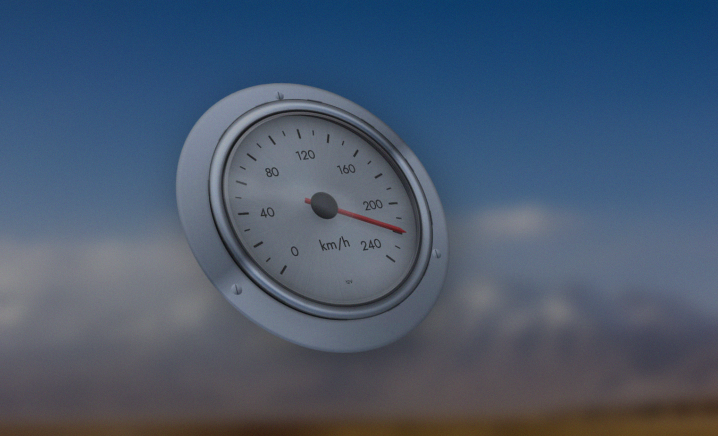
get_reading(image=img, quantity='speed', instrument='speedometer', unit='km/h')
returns 220 km/h
